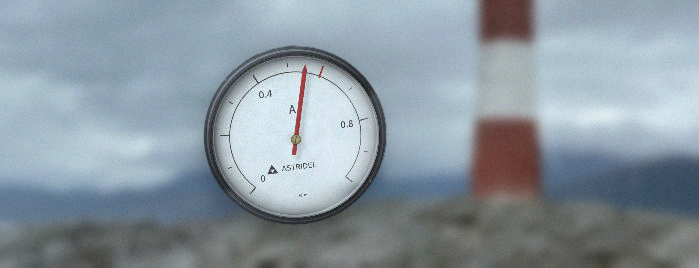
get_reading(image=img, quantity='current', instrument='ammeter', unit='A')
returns 0.55 A
